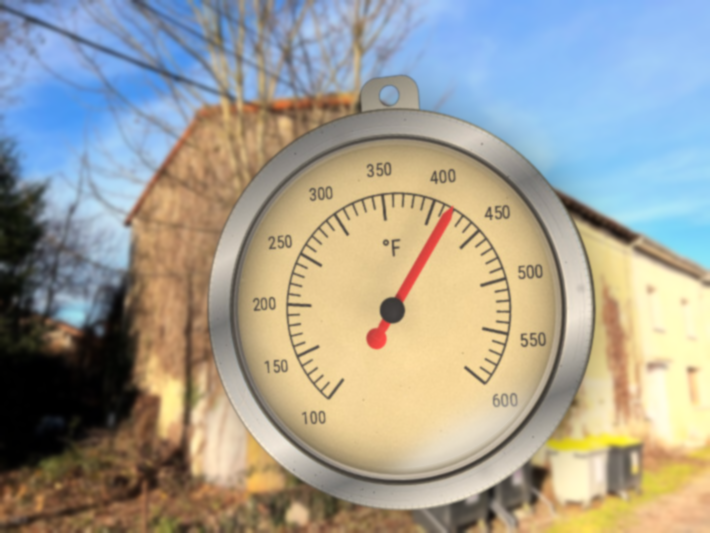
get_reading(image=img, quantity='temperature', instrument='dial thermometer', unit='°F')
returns 420 °F
